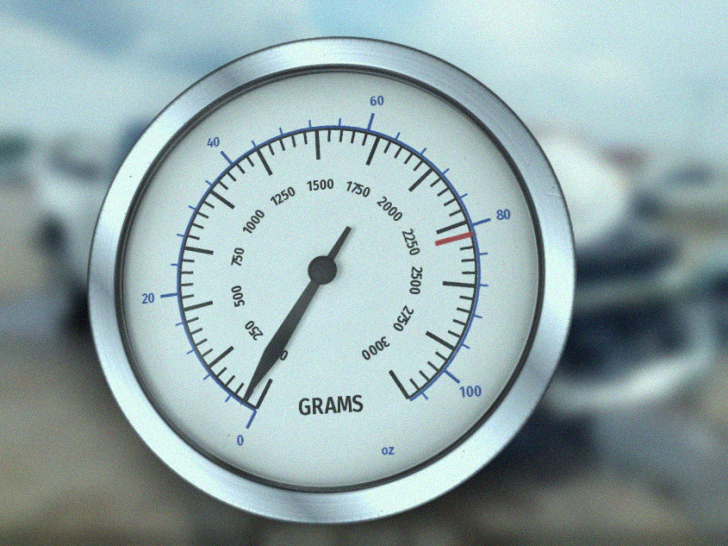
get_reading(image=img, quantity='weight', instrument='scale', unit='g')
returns 50 g
